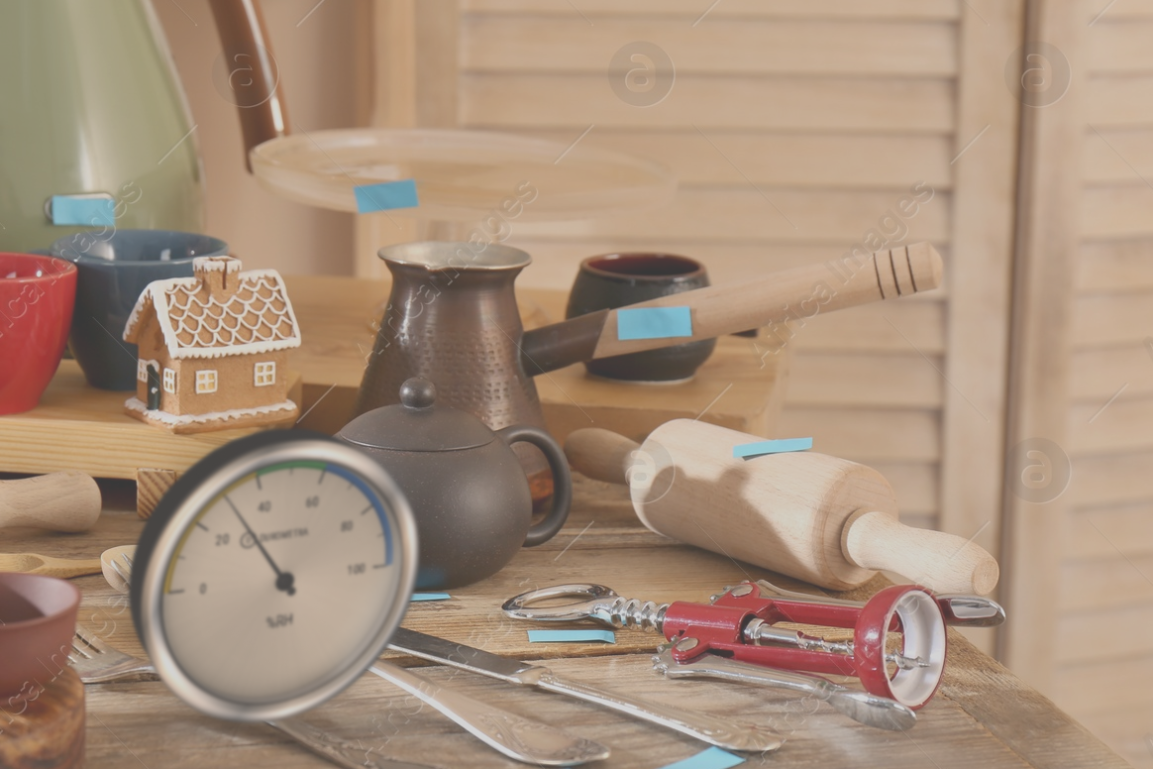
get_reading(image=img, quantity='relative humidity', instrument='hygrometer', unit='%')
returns 30 %
